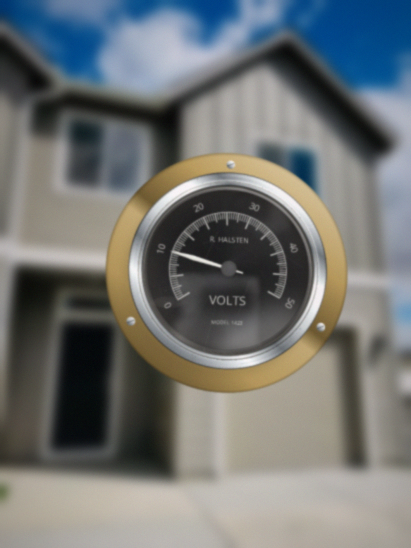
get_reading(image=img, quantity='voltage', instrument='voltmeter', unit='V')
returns 10 V
